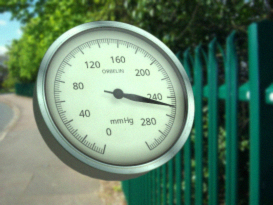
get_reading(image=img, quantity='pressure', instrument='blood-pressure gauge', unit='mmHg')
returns 250 mmHg
